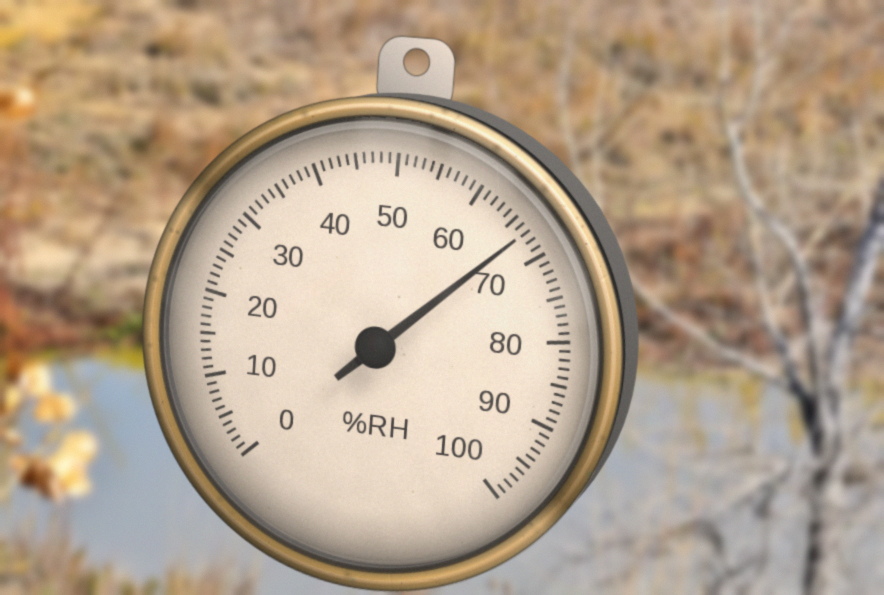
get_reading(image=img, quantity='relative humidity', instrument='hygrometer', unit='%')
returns 67 %
